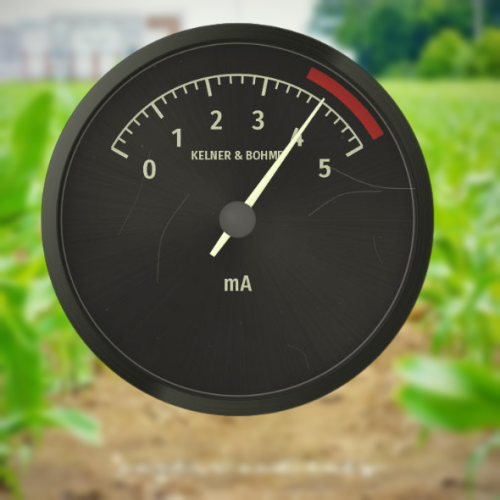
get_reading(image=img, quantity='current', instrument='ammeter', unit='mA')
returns 4 mA
